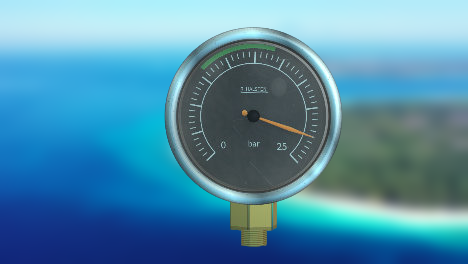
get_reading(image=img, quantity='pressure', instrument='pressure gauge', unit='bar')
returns 22.5 bar
